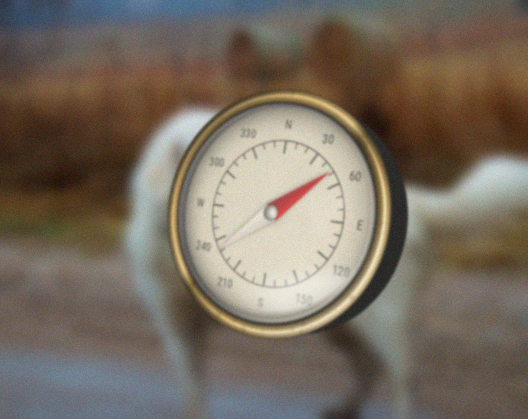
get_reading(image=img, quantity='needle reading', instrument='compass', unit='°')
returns 50 °
